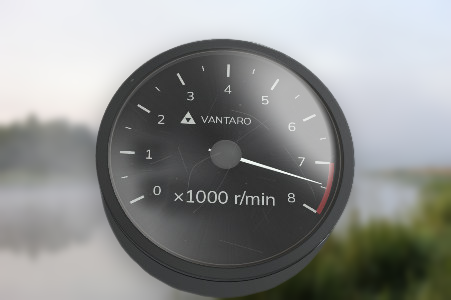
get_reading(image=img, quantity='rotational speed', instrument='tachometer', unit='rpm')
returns 7500 rpm
